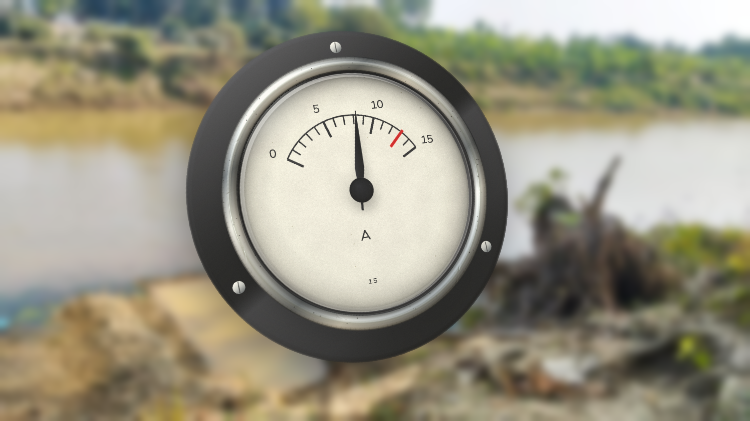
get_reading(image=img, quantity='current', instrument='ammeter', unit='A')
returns 8 A
